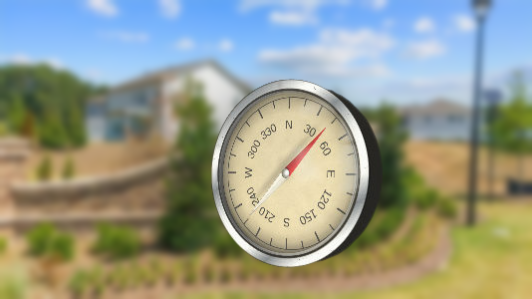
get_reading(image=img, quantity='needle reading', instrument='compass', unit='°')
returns 45 °
